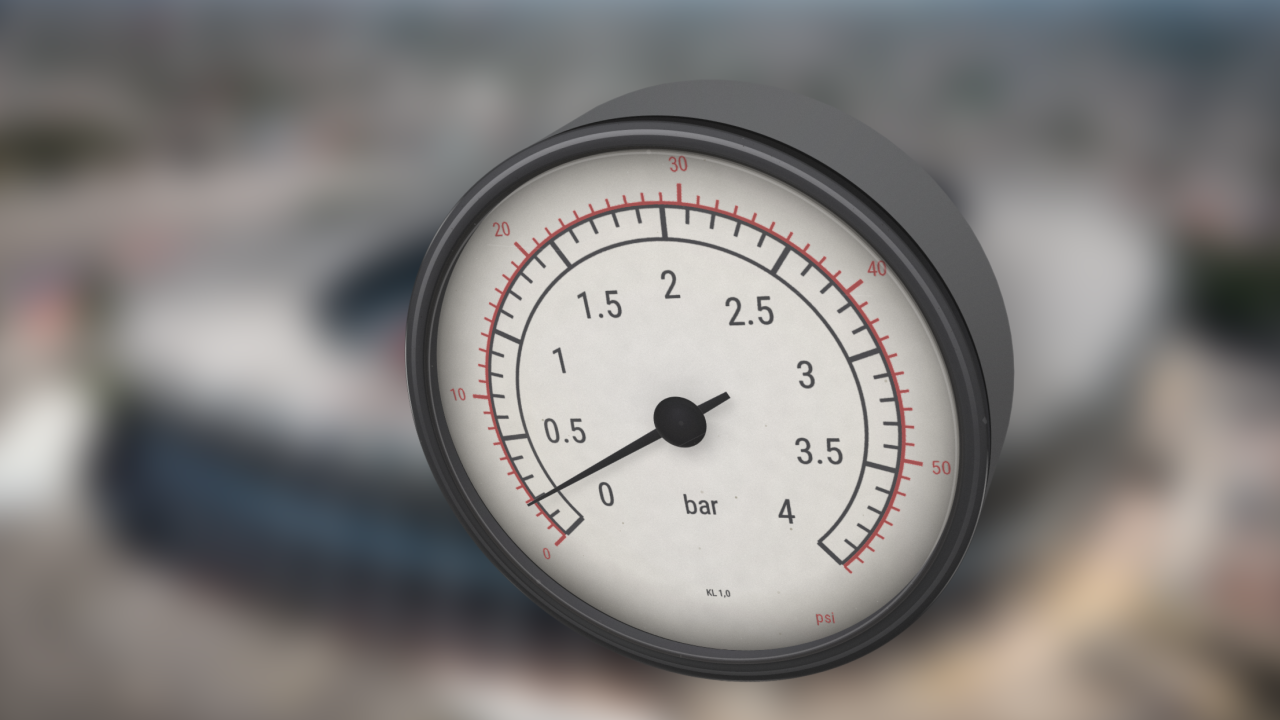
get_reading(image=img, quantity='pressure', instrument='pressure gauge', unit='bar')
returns 0.2 bar
